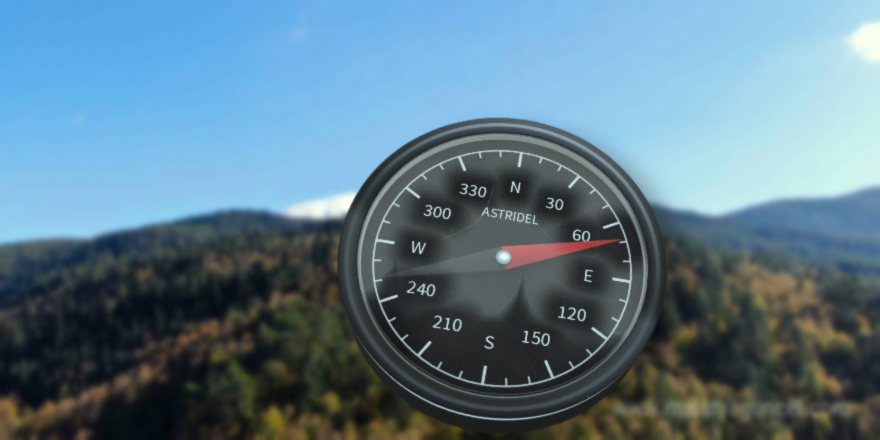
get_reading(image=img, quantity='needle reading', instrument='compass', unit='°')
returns 70 °
